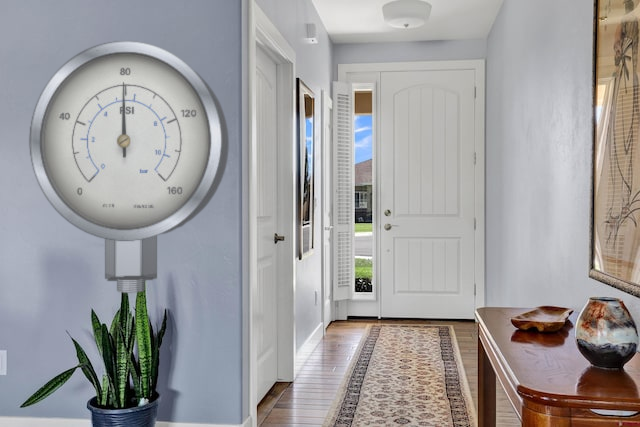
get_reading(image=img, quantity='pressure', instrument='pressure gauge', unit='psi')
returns 80 psi
